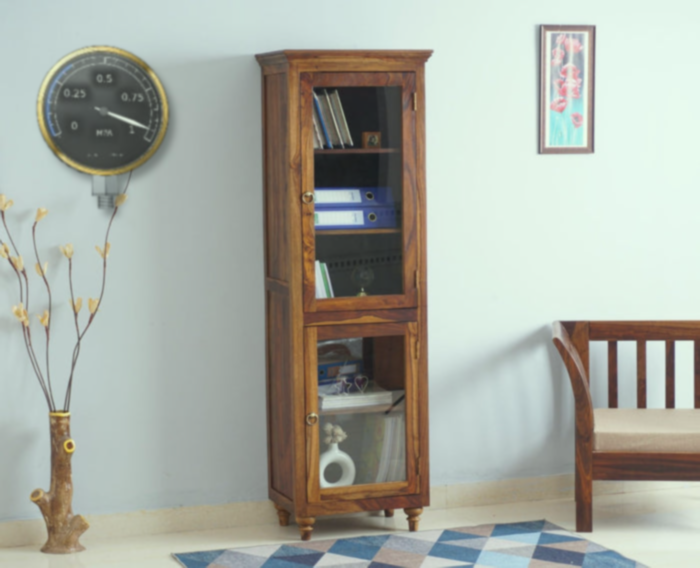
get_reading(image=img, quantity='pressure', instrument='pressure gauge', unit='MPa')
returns 0.95 MPa
